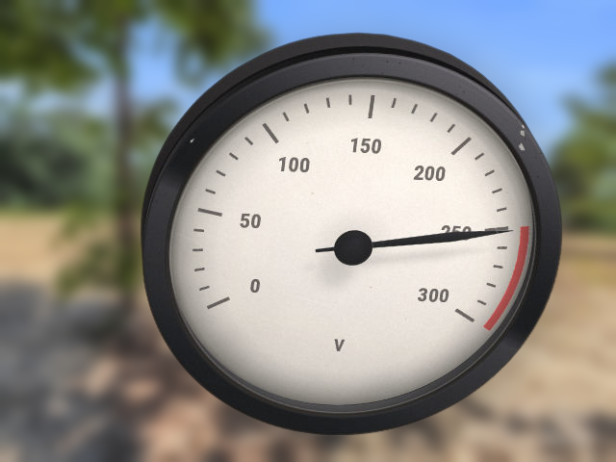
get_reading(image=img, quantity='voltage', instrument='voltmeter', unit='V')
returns 250 V
